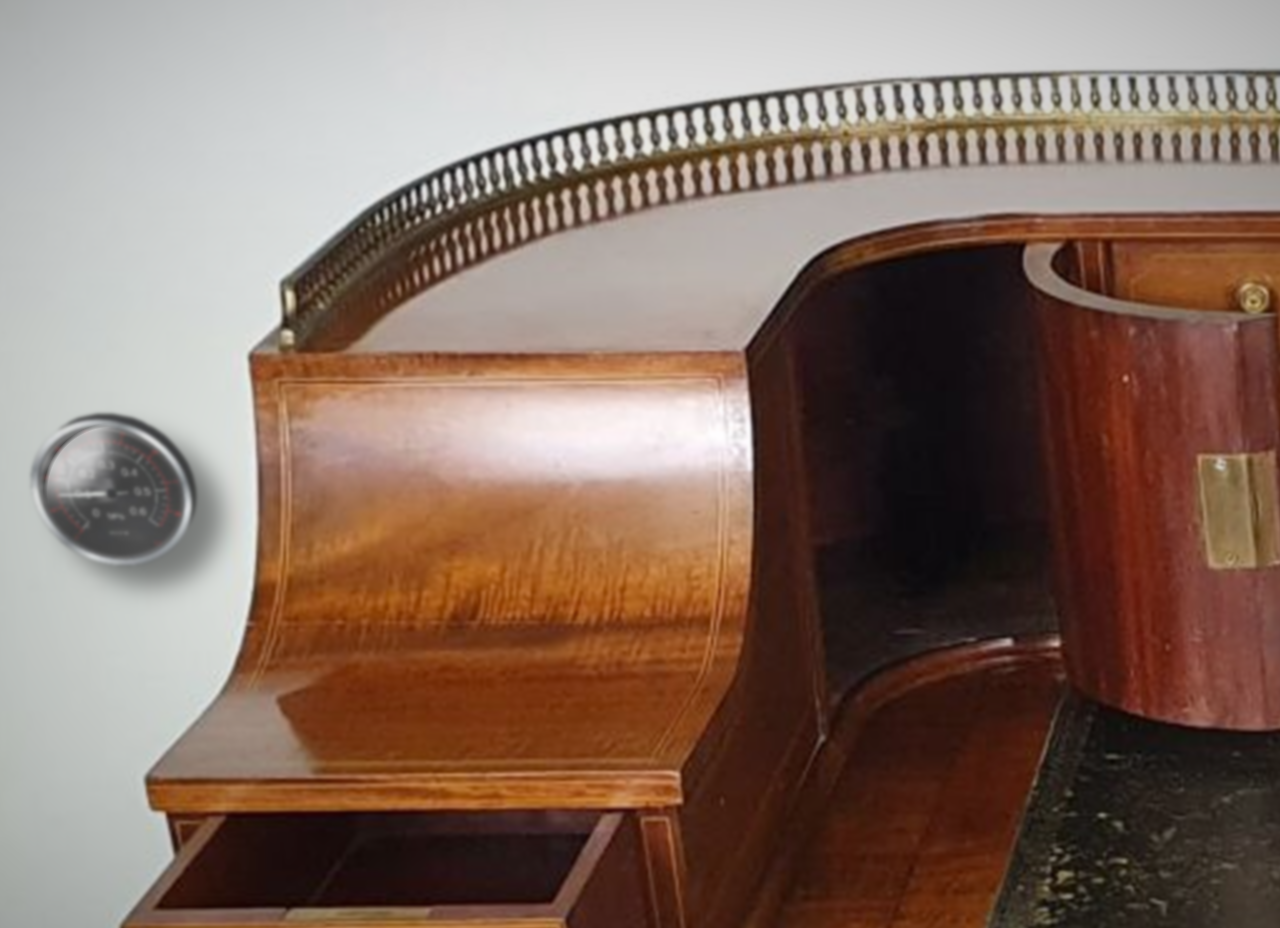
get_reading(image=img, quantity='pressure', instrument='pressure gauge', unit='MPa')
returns 0.1 MPa
